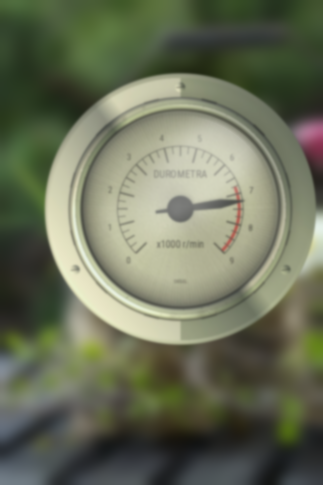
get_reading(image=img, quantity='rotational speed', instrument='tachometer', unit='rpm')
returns 7250 rpm
